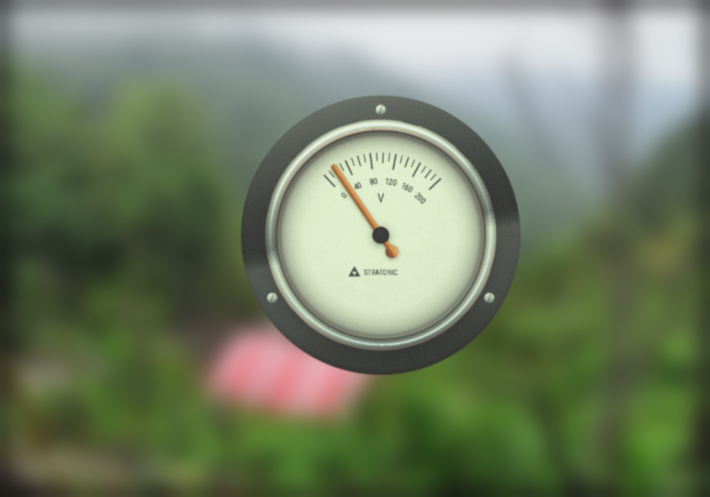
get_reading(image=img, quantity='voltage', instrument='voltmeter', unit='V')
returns 20 V
